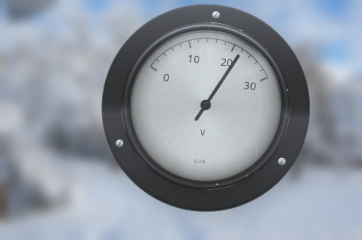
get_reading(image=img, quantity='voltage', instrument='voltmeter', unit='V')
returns 22 V
